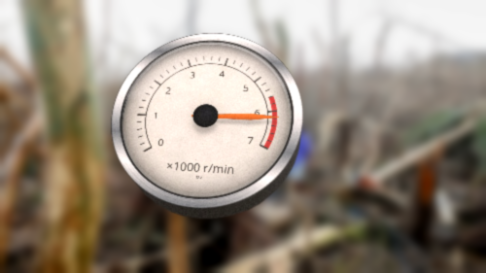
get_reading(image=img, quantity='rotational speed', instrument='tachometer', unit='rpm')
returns 6200 rpm
